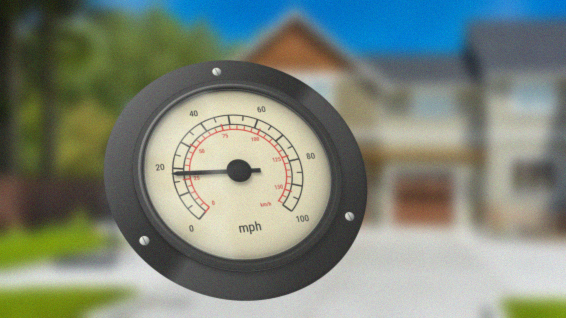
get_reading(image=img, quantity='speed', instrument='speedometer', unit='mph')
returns 17.5 mph
